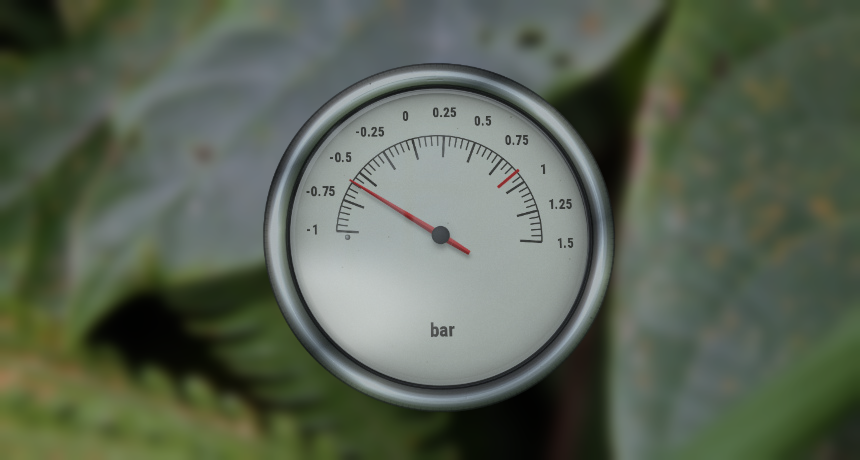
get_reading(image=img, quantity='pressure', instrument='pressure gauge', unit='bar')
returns -0.6 bar
